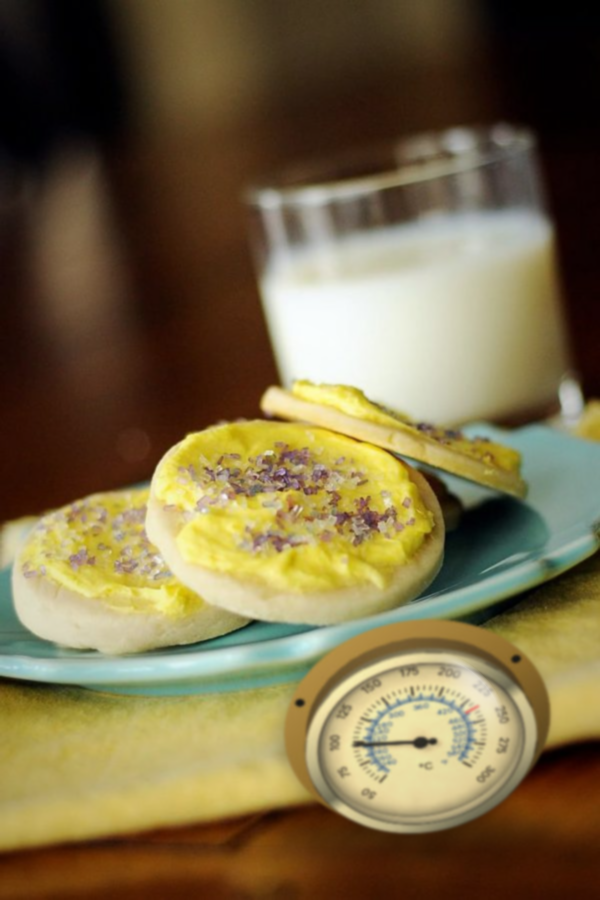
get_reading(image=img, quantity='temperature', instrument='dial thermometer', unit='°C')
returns 100 °C
